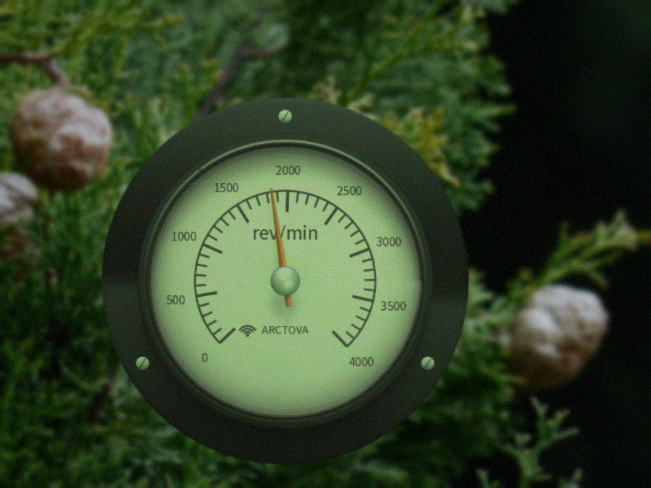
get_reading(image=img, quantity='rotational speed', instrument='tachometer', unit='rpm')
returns 1850 rpm
